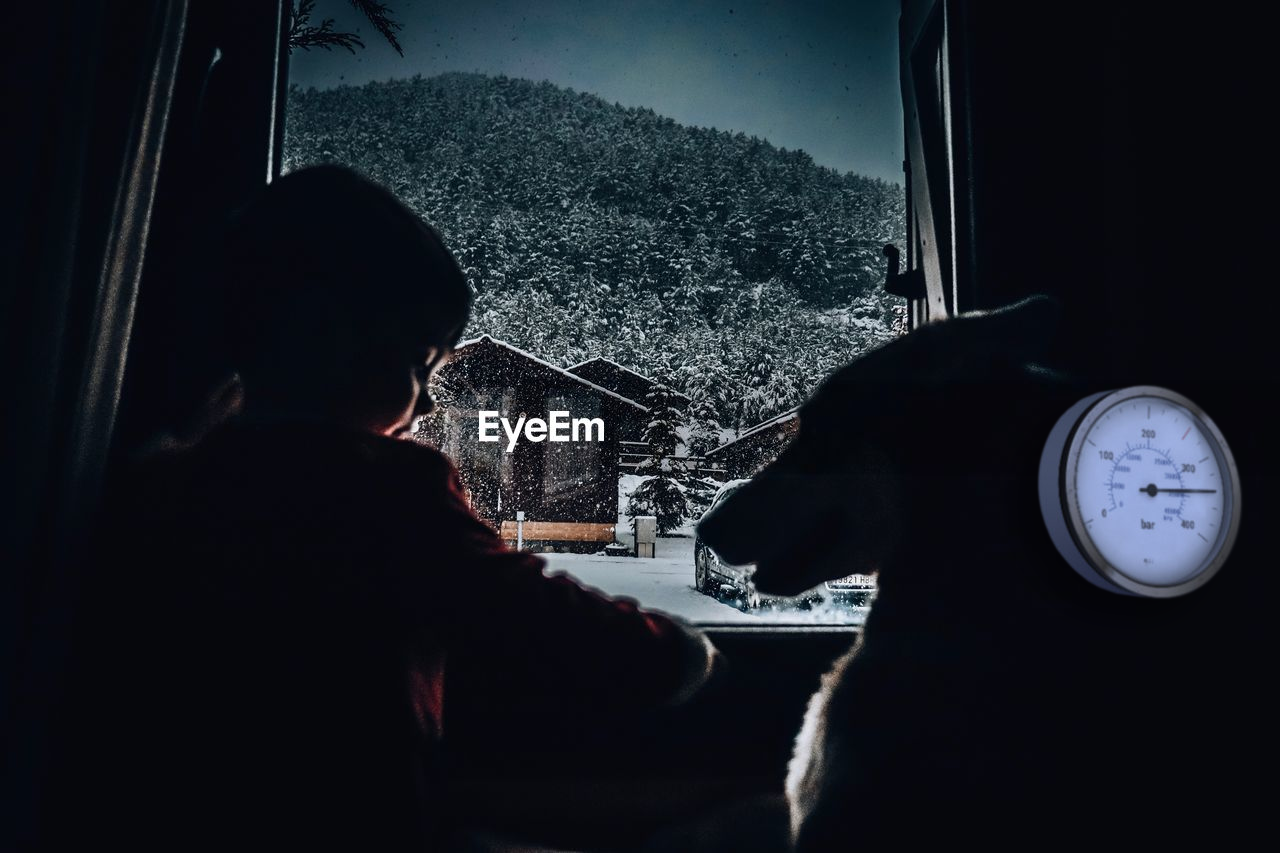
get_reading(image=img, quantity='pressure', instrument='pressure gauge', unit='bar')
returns 340 bar
